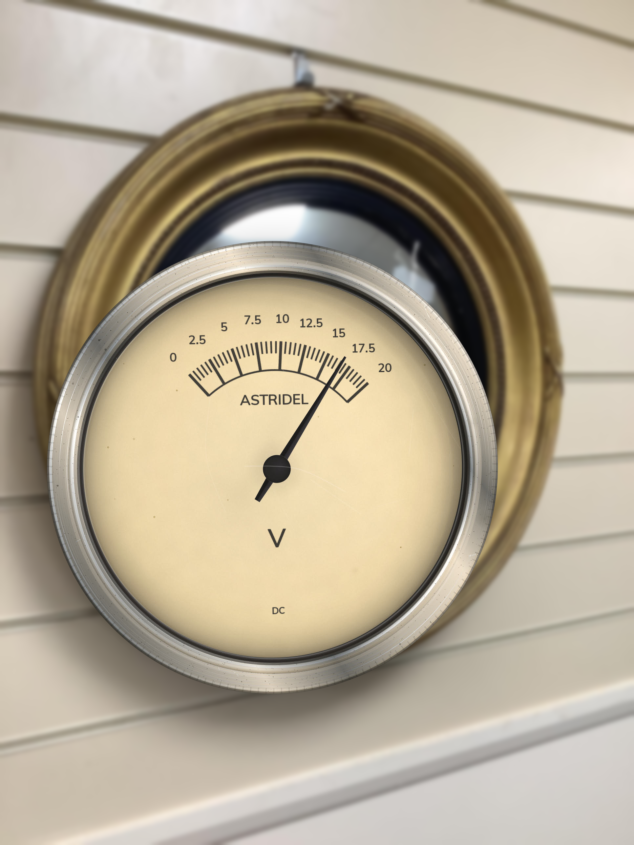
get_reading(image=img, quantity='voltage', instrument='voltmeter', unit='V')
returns 16.5 V
